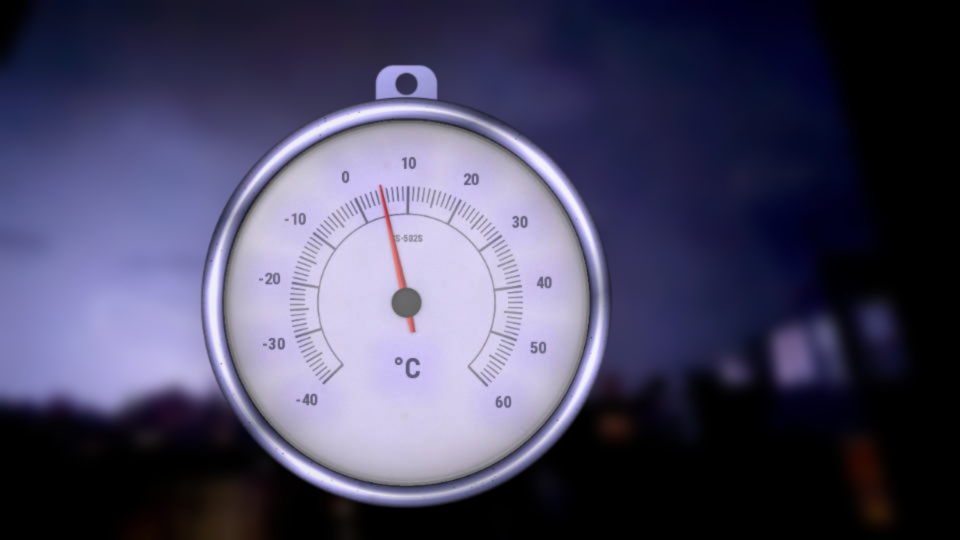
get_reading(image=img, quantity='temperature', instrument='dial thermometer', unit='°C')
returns 5 °C
